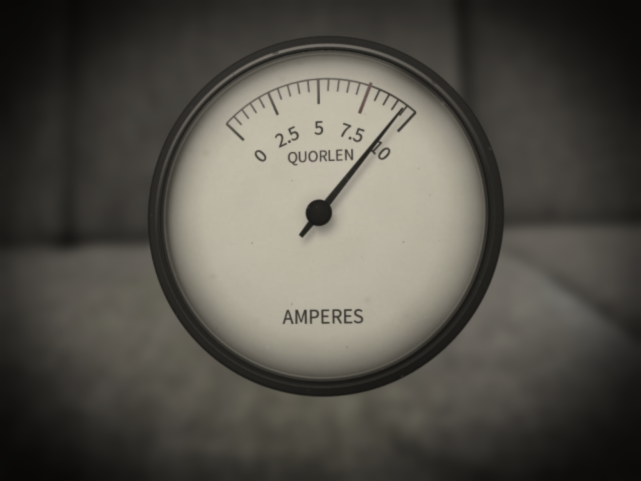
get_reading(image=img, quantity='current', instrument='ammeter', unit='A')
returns 9.5 A
